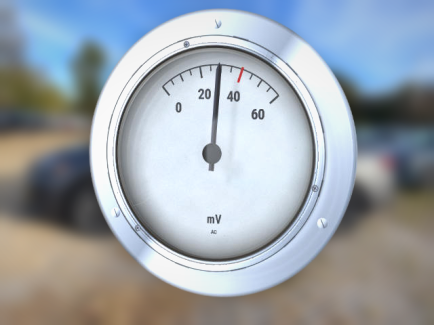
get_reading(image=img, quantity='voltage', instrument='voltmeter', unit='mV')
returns 30 mV
